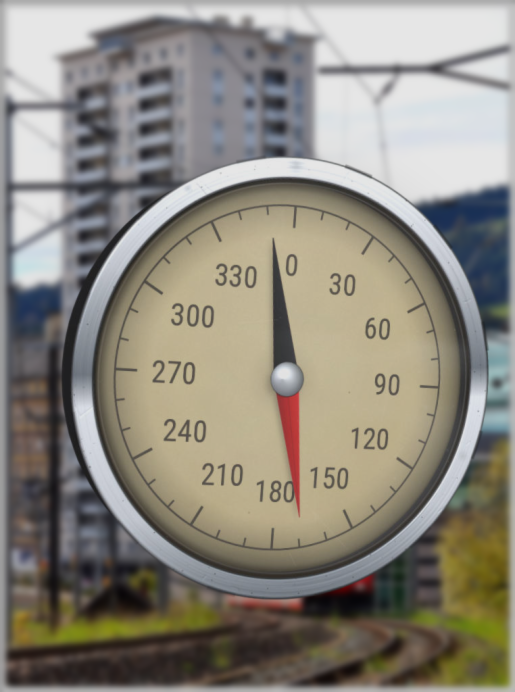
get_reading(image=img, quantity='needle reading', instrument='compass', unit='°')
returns 170 °
